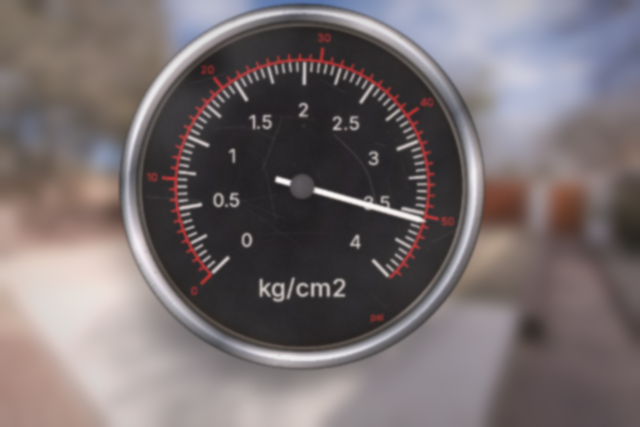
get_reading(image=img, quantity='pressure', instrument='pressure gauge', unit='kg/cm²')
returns 3.55 kg/cm²
